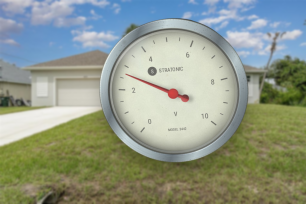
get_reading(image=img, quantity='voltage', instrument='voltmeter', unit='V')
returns 2.75 V
